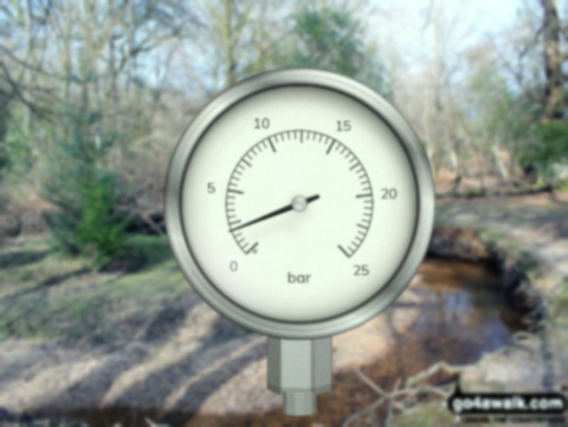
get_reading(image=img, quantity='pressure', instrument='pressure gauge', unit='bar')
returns 2 bar
